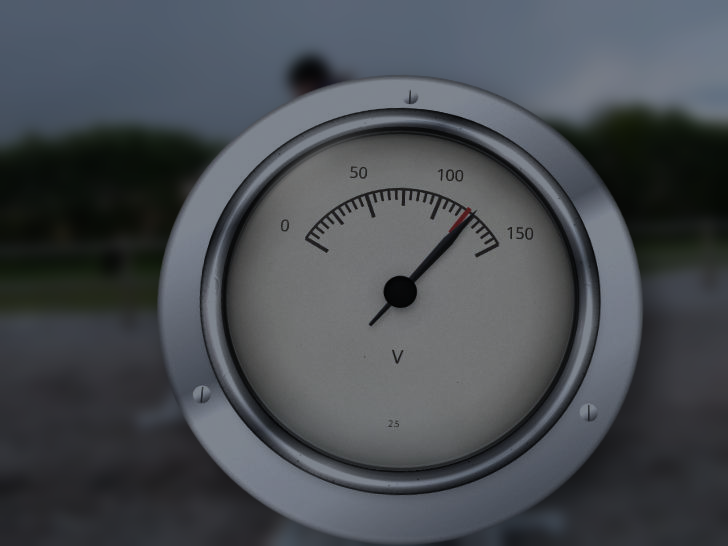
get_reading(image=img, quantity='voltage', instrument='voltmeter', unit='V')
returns 125 V
